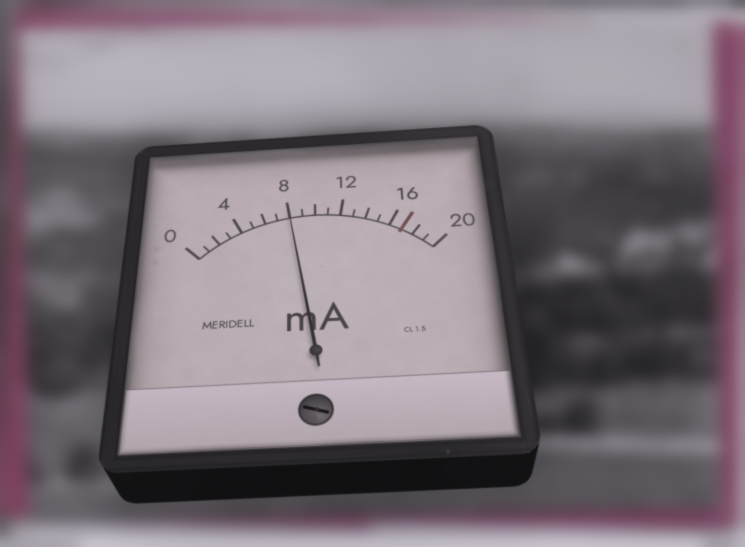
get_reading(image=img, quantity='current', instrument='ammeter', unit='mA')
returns 8 mA
